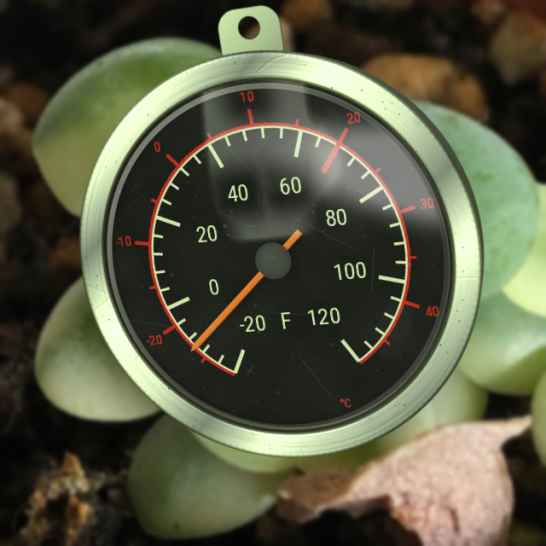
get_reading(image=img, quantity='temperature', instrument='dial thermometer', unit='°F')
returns -10 °F
